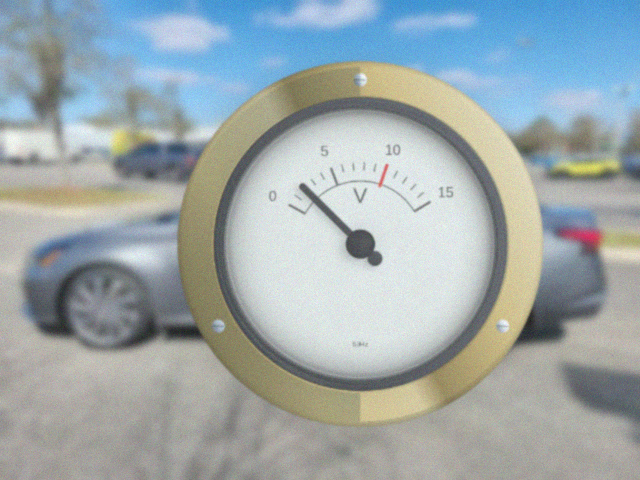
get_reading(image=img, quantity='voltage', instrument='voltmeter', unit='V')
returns 2 V
